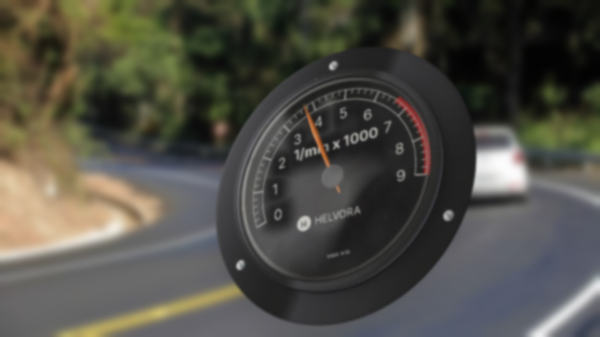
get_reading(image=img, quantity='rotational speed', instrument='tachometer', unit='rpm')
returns 3800 rpm
